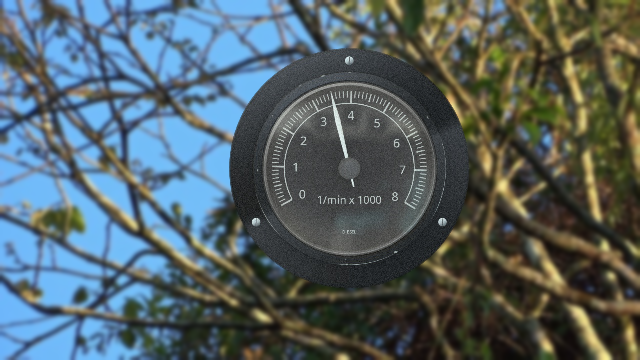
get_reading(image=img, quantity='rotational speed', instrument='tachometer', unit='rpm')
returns 3500 rpm
